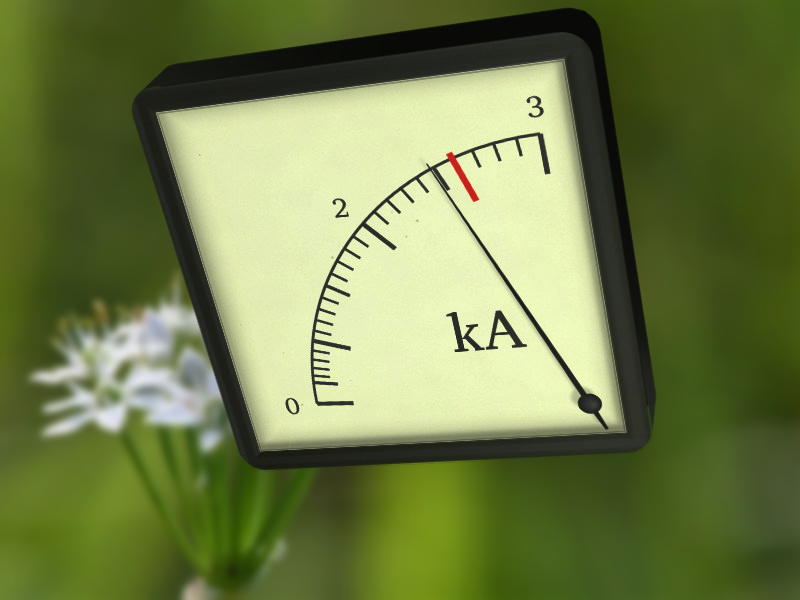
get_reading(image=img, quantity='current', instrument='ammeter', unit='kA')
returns 2.5 kA
